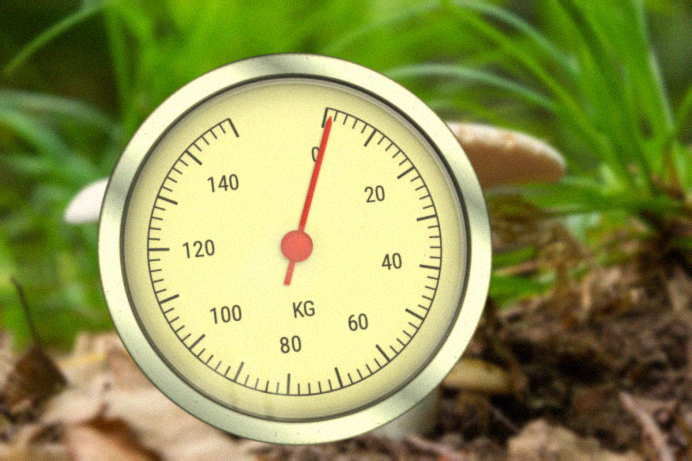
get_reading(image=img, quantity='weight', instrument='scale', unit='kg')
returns 1 kg
